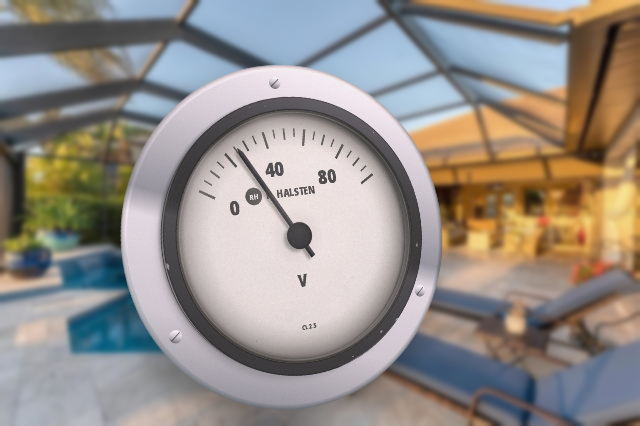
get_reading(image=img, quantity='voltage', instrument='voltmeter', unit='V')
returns 25 V
